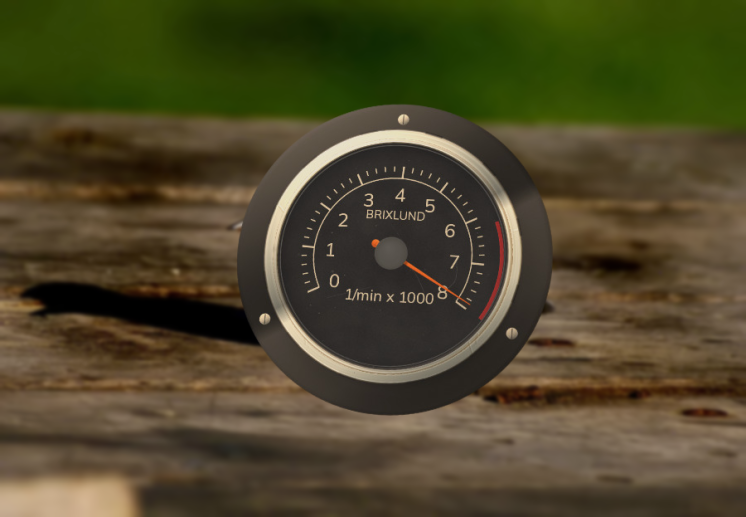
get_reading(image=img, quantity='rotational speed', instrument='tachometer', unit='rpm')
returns 7900 rpm
